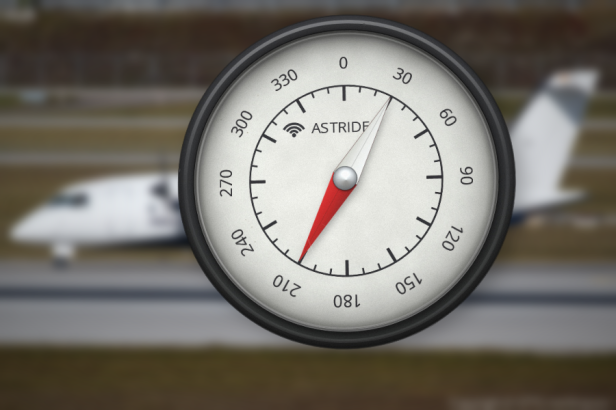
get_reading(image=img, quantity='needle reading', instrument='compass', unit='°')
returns 210 °
